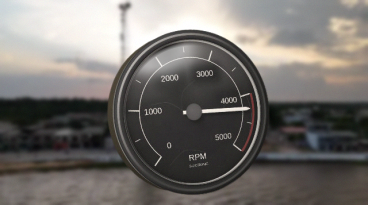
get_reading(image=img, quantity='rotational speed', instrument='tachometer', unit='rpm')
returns 4250 rpm
